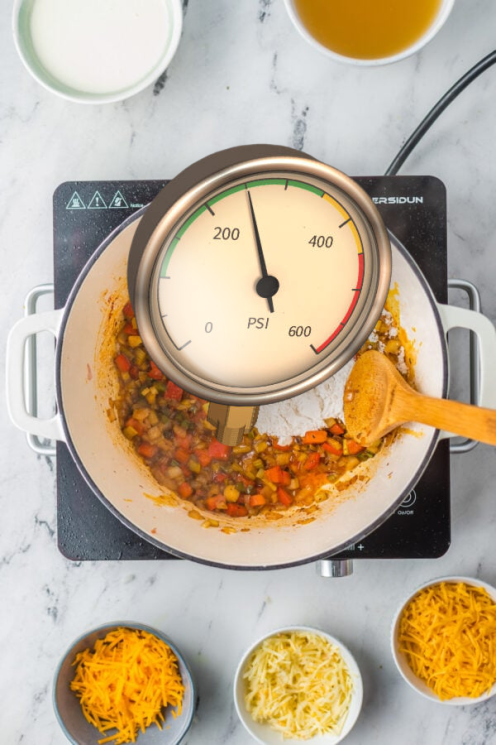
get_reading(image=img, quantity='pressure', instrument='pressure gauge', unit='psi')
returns 250 psi
